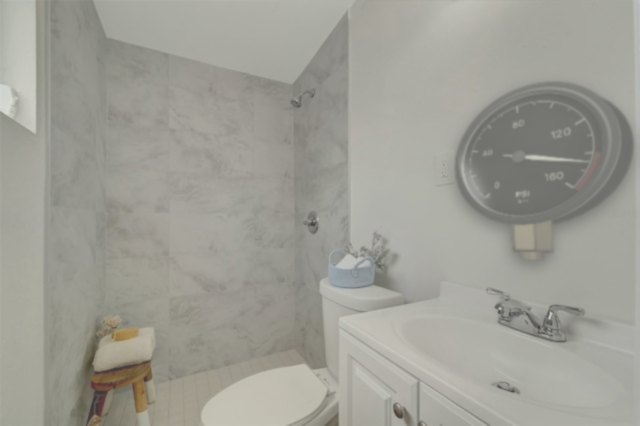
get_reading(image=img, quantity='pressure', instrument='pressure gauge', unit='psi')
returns 145 psi
